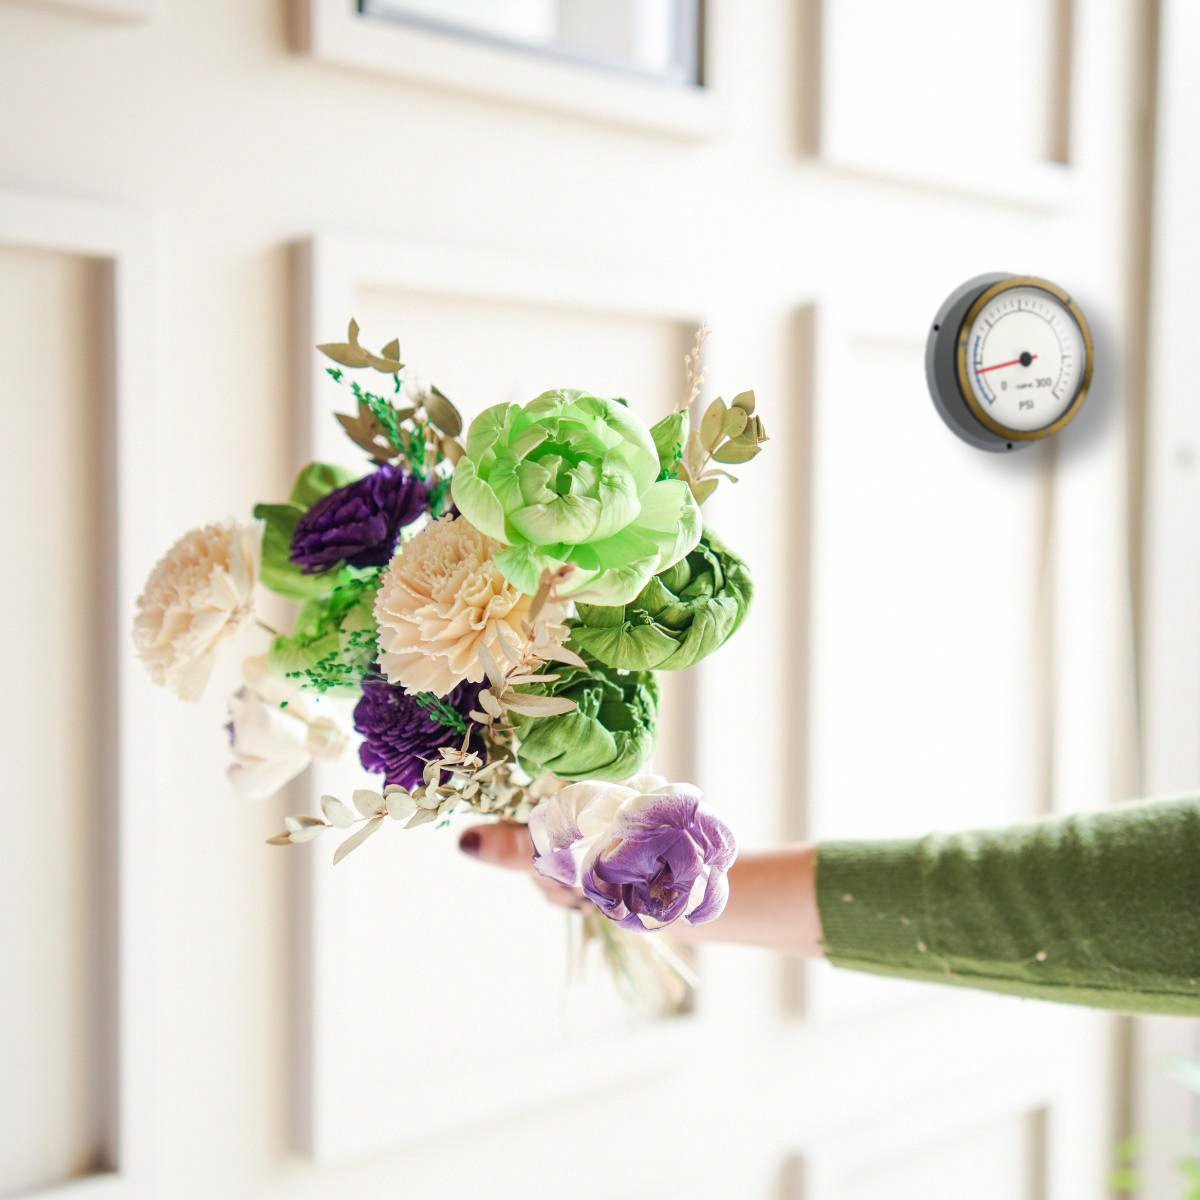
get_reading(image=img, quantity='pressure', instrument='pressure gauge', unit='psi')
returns 40 psi
